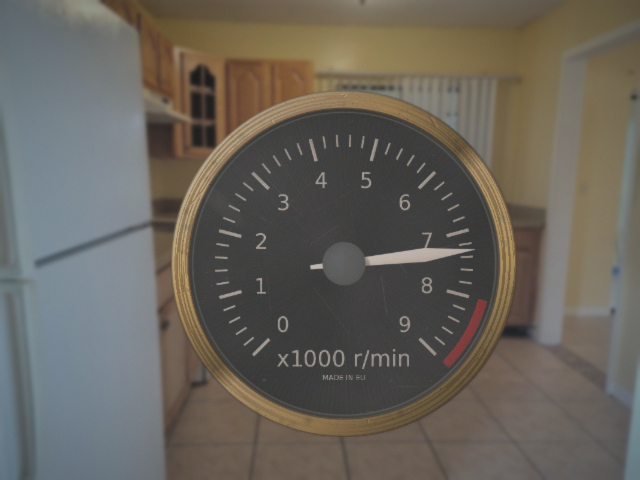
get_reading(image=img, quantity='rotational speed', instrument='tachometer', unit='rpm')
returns 7300 rpm
